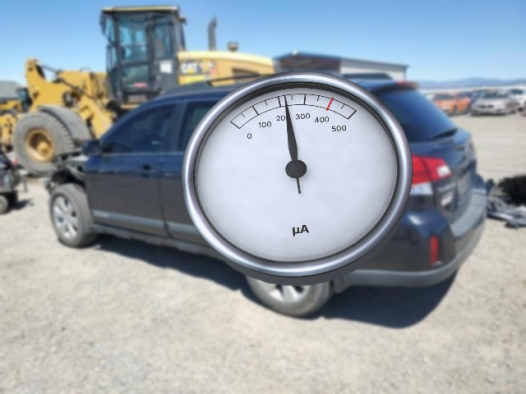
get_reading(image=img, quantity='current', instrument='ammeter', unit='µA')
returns 225 µA
